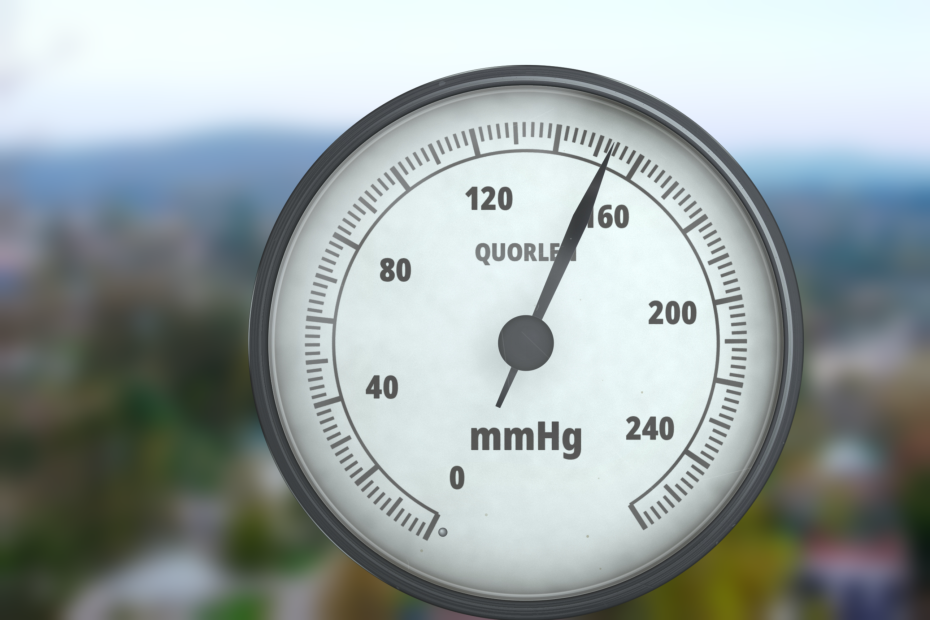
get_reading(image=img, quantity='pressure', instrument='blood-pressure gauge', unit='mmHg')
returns 153 mmHg
